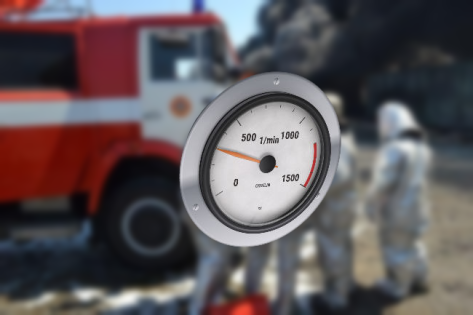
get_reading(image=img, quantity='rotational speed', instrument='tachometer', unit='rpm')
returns 300 rpm
